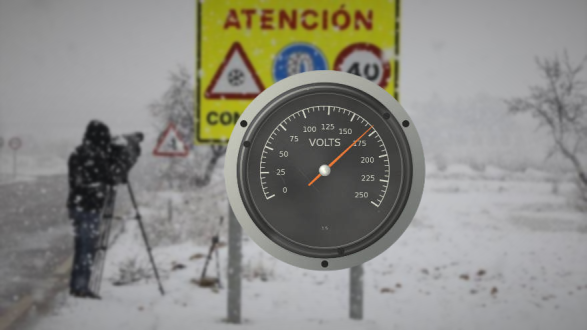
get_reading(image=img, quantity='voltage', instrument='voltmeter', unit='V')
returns 170 V
